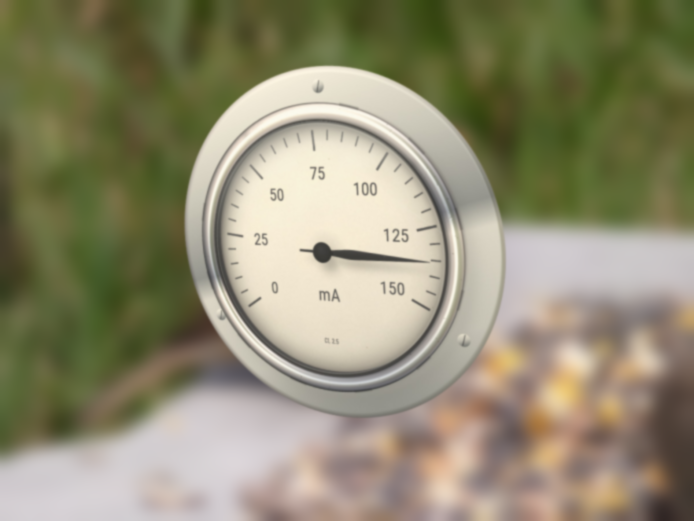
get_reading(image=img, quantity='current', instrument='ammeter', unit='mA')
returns 135 mA
